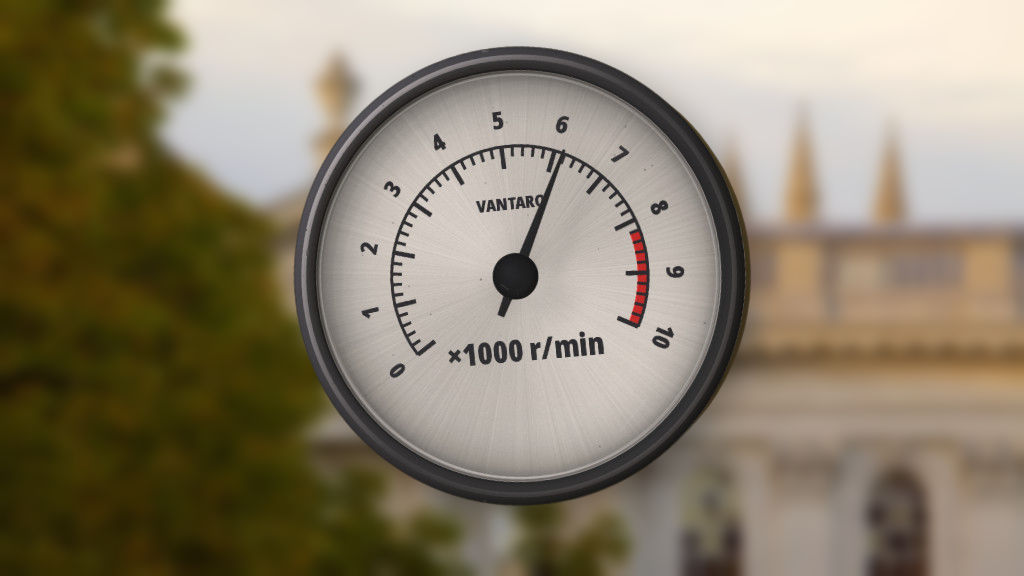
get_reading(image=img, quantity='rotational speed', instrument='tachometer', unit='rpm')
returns 6200 rpm
